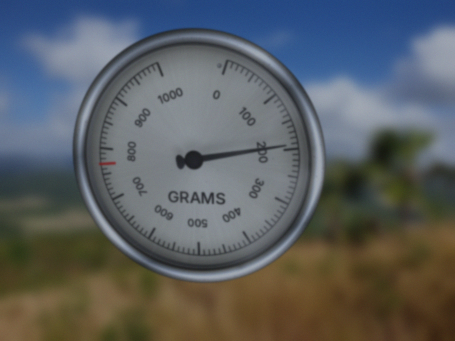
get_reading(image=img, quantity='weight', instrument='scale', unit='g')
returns 190 g
